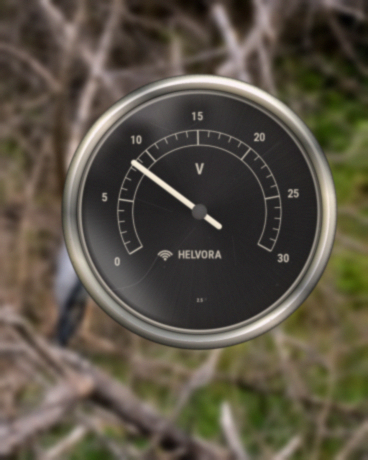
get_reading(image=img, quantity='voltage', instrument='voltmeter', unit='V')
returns 8.5 V
